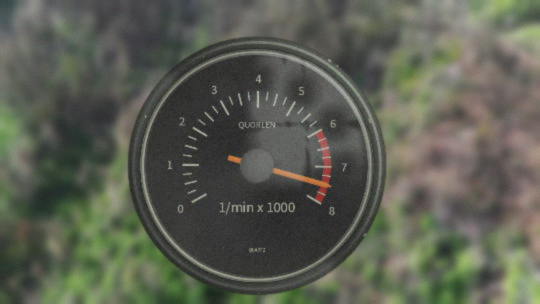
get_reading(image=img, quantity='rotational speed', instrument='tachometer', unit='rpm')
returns 7500 rpm
